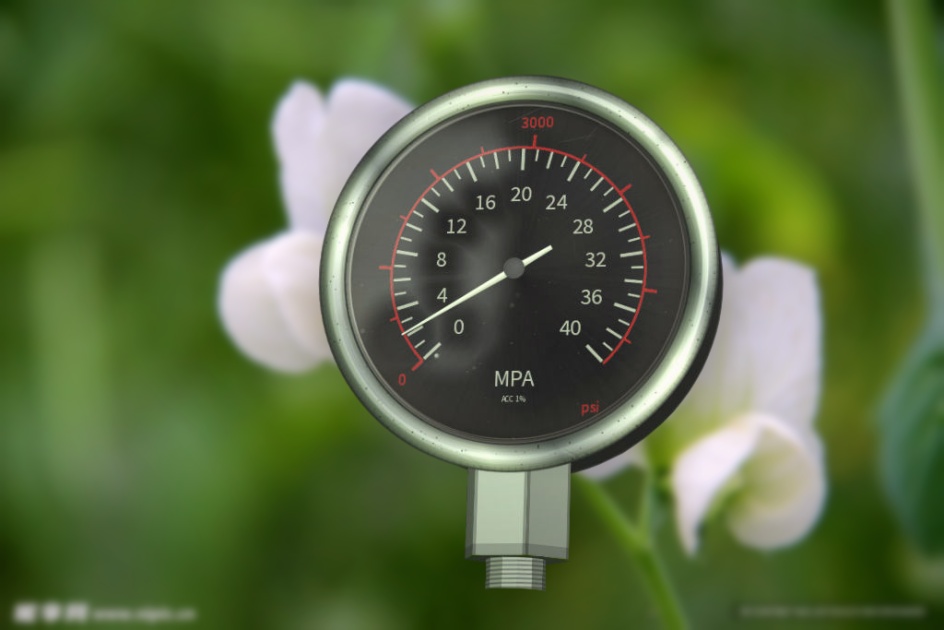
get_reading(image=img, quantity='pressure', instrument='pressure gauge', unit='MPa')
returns 2 MPa
